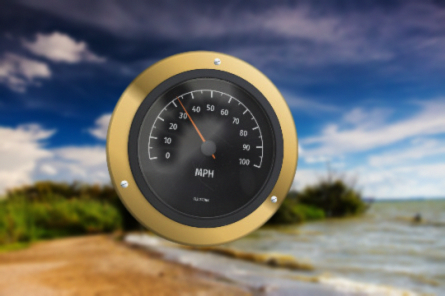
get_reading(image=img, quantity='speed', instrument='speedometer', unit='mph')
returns 32.5 mph
